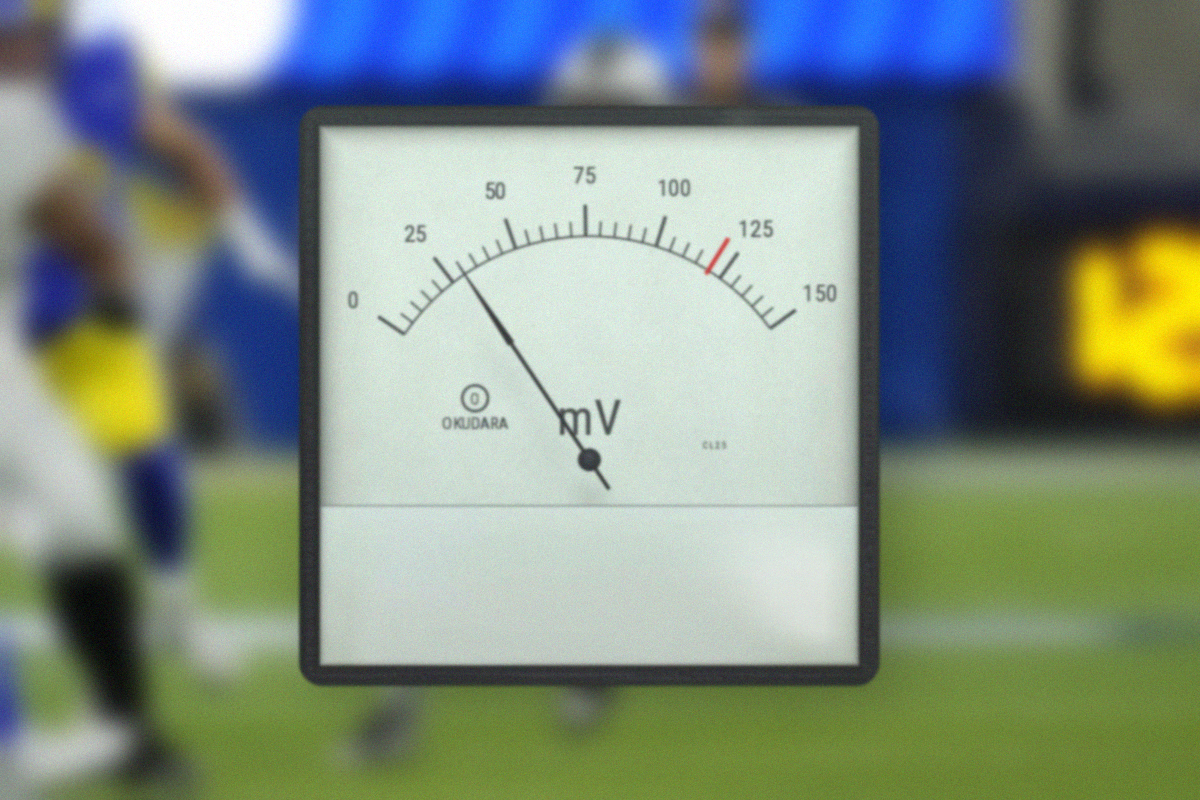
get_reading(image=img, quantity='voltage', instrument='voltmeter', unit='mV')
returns 30 mV
